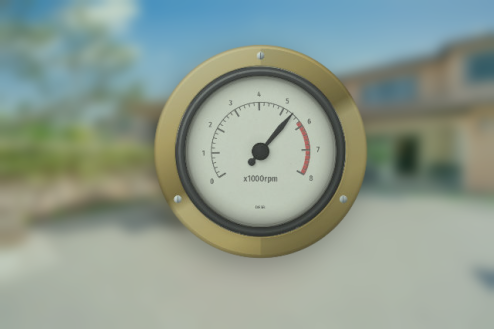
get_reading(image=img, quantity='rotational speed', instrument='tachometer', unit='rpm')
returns 5400 rpm
